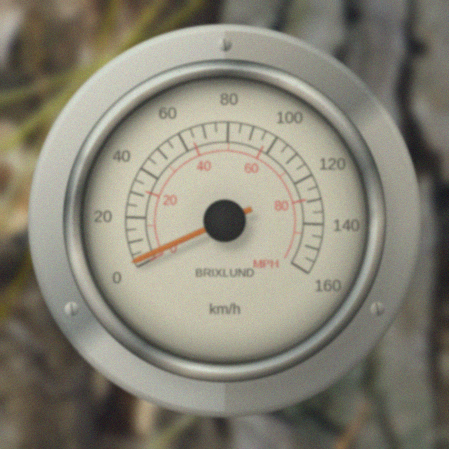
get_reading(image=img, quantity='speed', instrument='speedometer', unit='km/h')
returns 2.5 km/h
